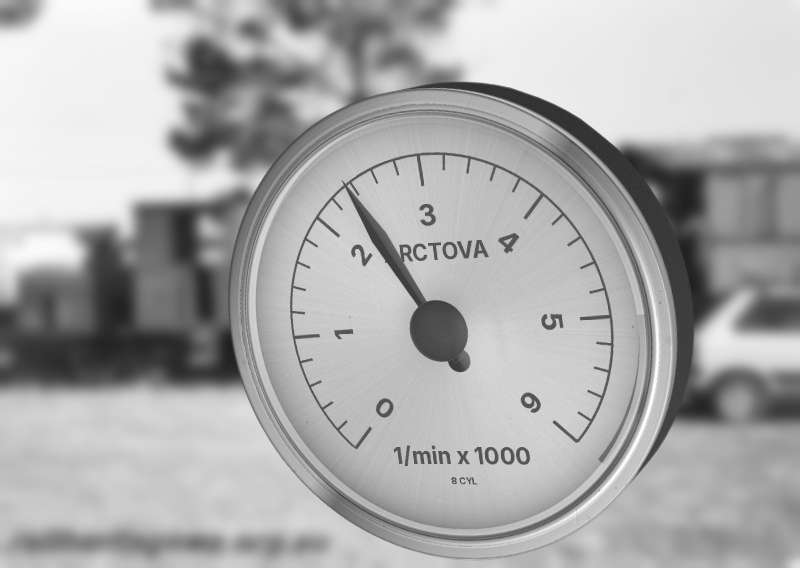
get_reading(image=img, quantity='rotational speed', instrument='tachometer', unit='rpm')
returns 2400 rpm
